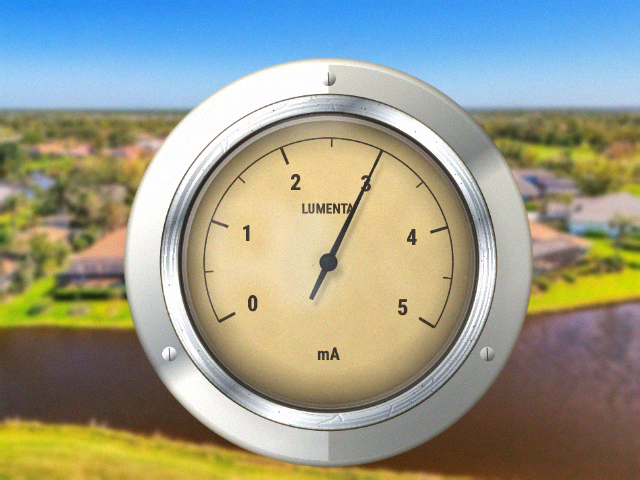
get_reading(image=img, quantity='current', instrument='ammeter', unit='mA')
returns 3 mA
